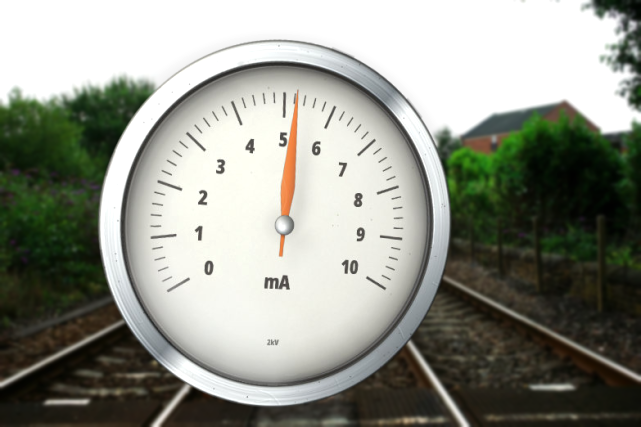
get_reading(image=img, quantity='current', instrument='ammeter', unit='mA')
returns 5.2 mA
